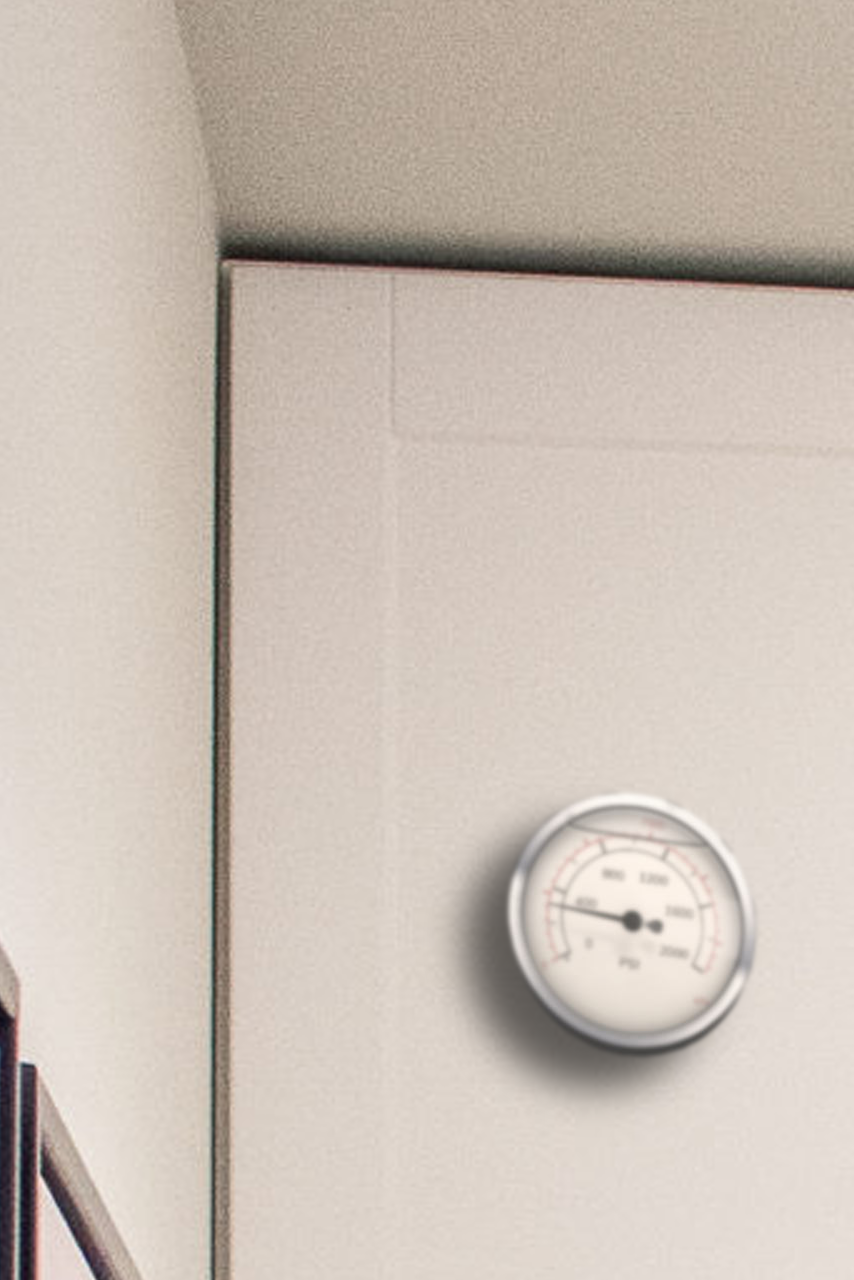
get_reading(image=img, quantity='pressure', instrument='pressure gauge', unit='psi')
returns 300 psi
